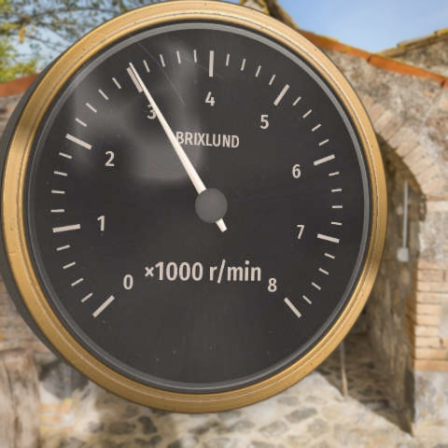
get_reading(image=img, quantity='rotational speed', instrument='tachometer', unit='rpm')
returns 3000 rpm
